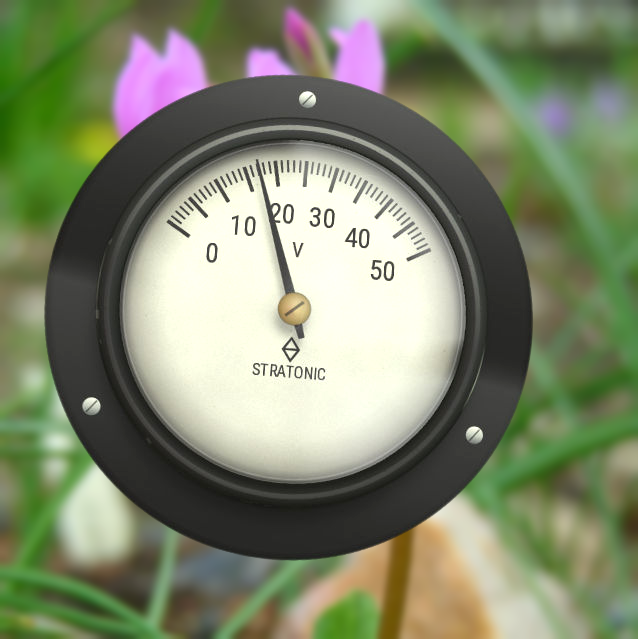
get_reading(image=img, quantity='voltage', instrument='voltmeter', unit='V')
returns 17 V
